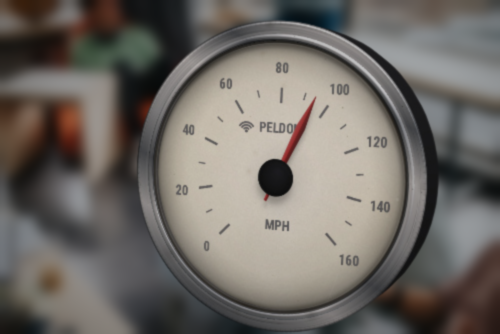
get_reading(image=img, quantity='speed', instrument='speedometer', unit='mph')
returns 95 mph
